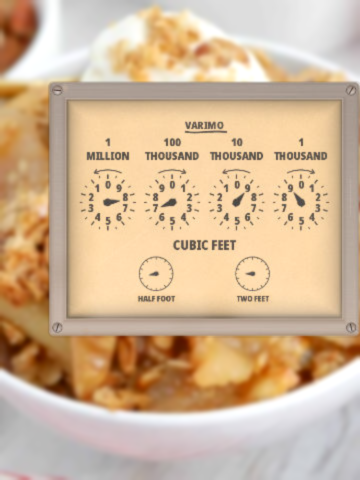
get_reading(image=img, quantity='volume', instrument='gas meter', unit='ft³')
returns 768900 ft³
